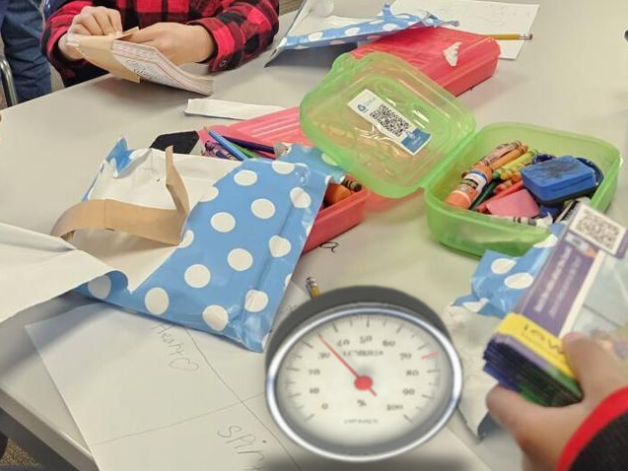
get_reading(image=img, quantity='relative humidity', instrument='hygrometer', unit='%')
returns 35 %
